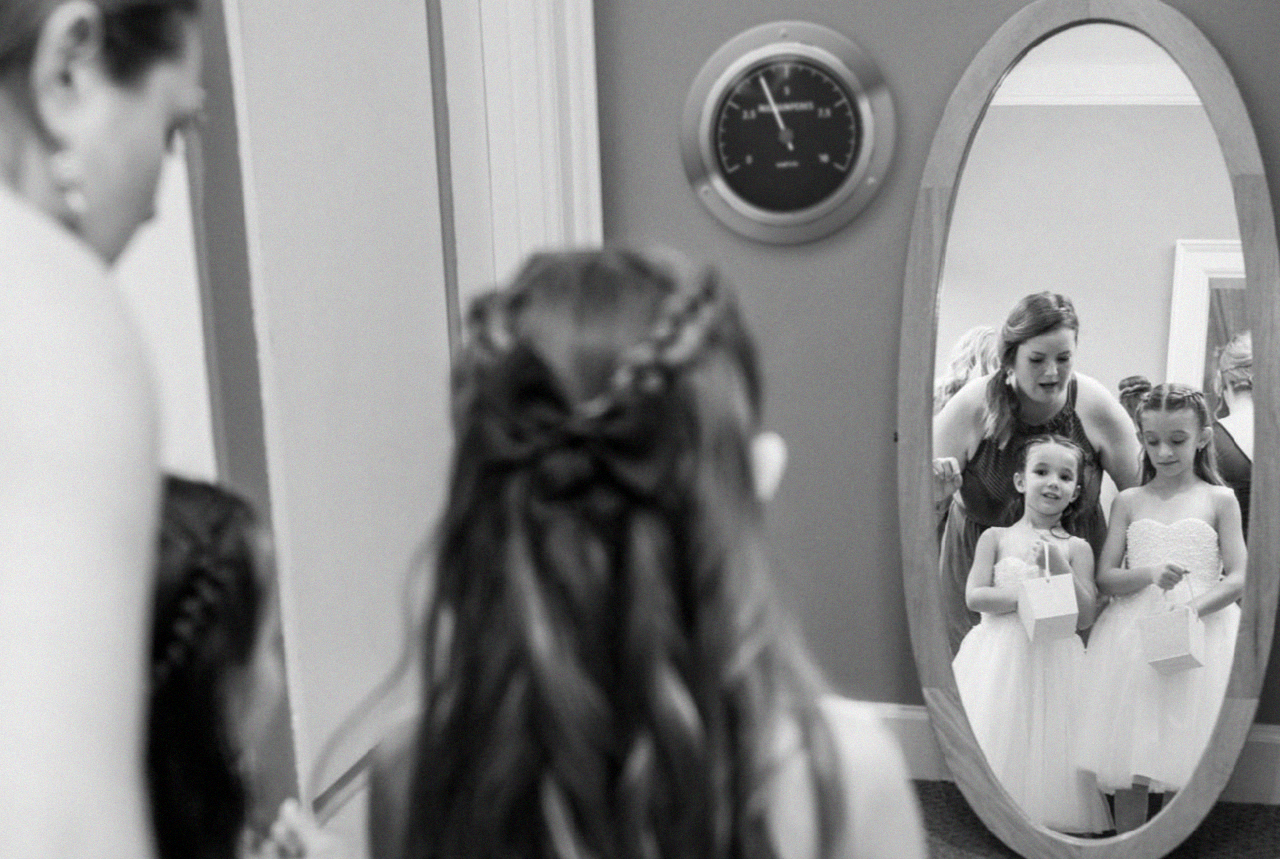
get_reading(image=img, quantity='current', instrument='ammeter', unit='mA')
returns 4 mA
